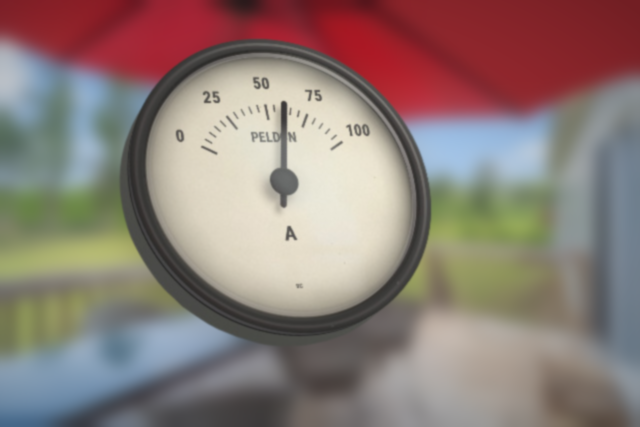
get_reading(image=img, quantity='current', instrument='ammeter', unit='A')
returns 60 A
